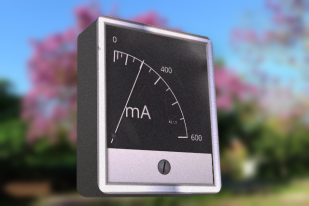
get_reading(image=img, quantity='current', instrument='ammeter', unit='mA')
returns 300 mA
